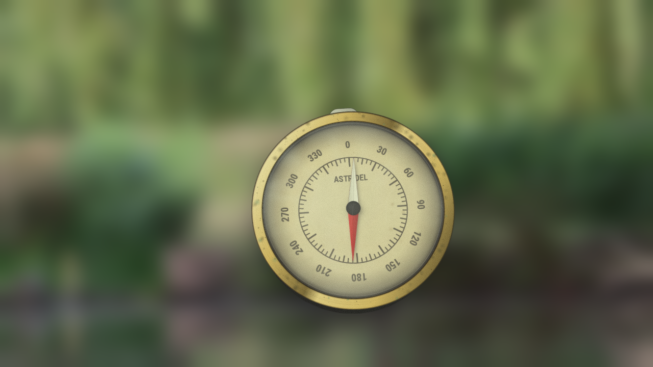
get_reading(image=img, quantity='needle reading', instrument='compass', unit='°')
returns 185 °
